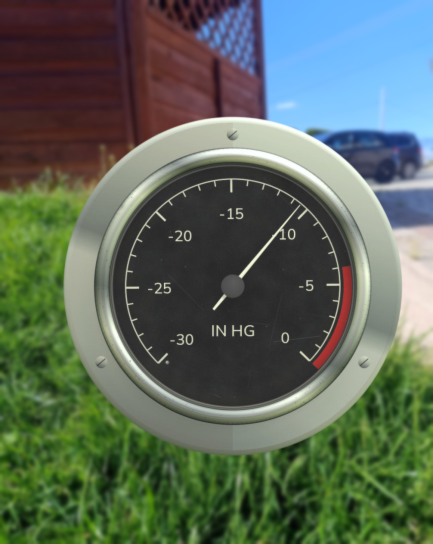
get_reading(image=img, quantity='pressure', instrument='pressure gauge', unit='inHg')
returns -10.5 inHg
